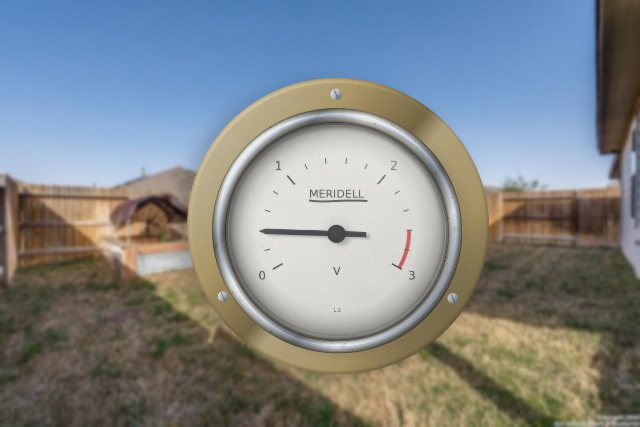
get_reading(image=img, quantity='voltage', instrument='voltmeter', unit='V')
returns 0.4 V
